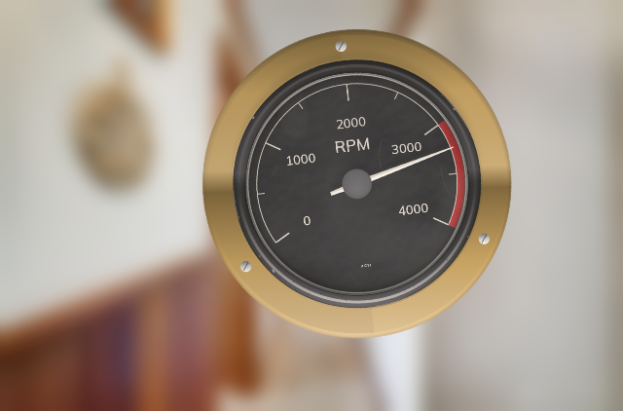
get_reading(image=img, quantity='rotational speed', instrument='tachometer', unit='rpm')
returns 3250 rpm
